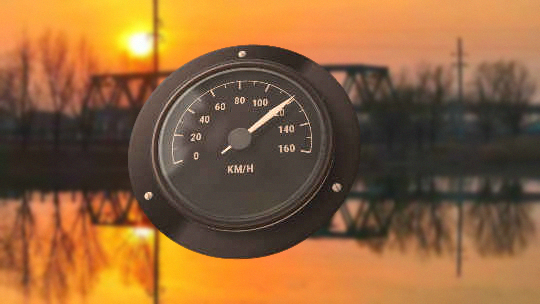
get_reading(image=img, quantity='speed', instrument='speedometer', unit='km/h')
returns 120 km/h
